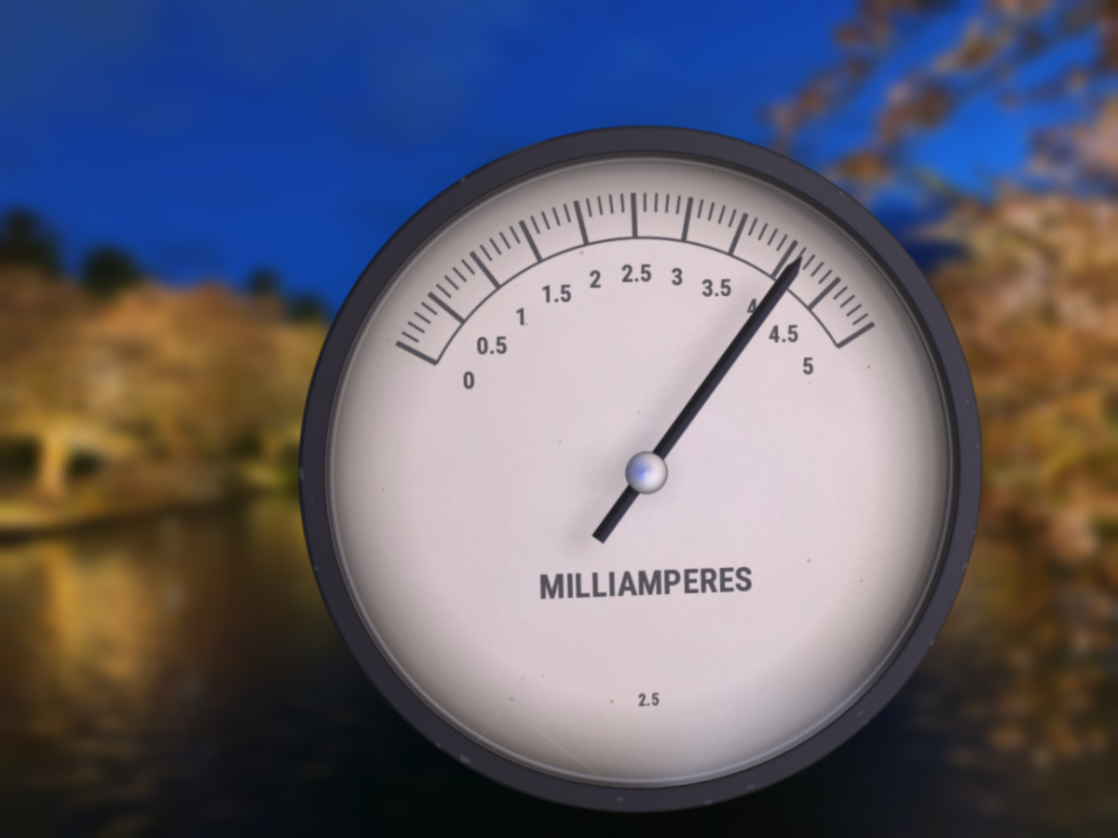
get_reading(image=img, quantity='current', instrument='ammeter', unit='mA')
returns 4.1 mA
